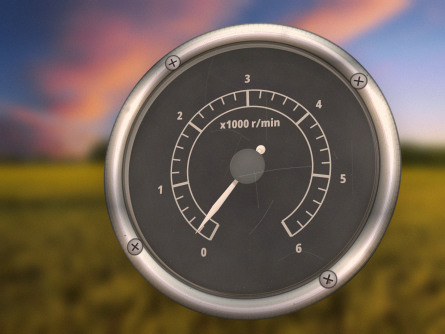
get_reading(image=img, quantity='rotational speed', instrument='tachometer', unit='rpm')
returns 200 rpm
